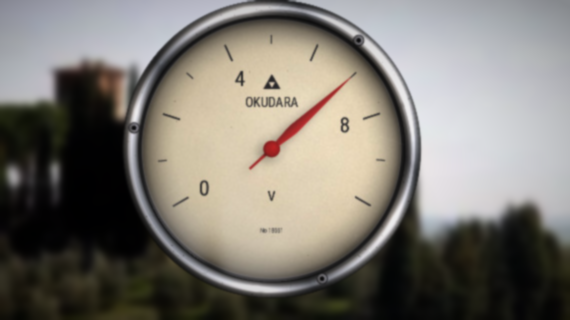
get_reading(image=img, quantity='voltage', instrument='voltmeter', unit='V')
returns 7 V
